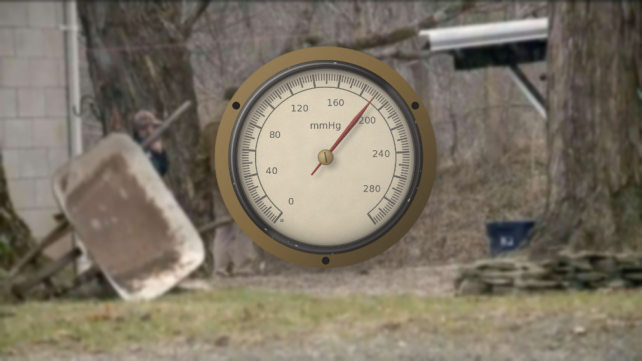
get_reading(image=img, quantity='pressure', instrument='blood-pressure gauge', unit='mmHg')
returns 190 mmHg
